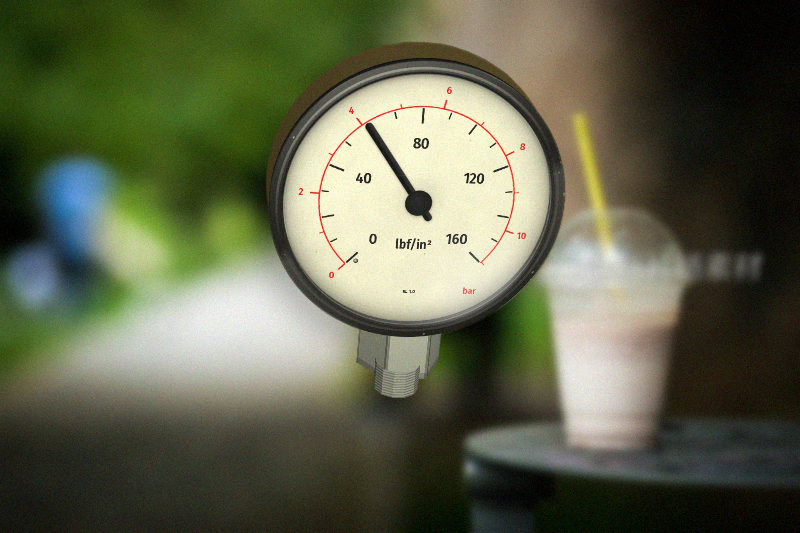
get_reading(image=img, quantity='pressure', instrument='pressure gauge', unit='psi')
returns 60 psi
